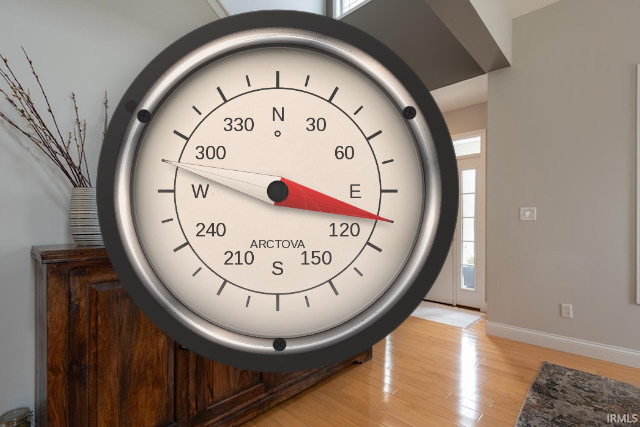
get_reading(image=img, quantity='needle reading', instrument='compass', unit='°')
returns 105 °
